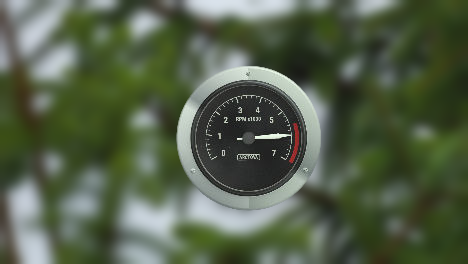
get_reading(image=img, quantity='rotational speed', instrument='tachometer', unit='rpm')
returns 6000 rpm
